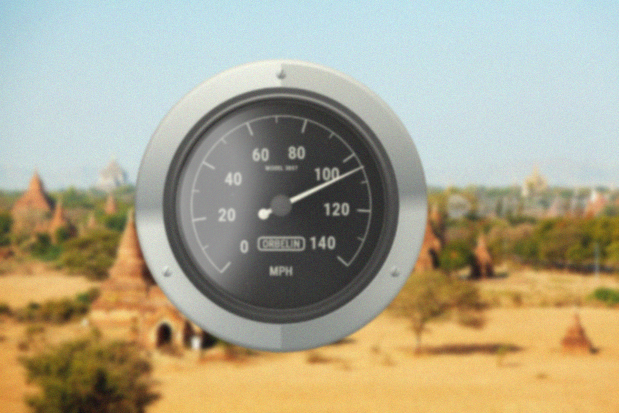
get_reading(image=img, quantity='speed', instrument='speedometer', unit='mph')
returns 105 mph
